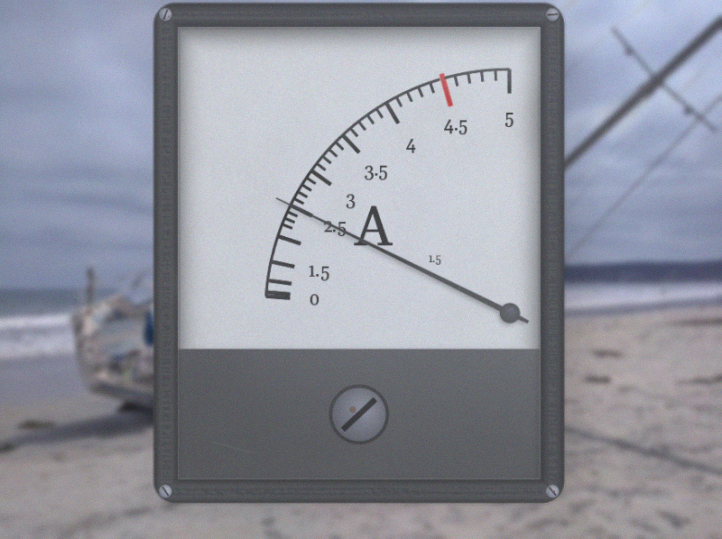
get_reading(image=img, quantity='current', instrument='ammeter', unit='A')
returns 2.5 A
